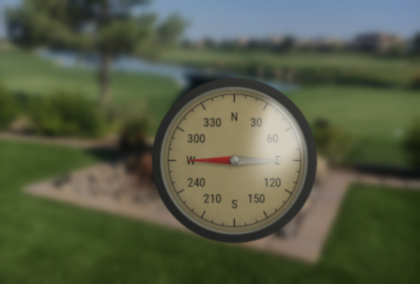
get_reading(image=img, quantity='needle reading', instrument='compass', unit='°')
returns 270 °
